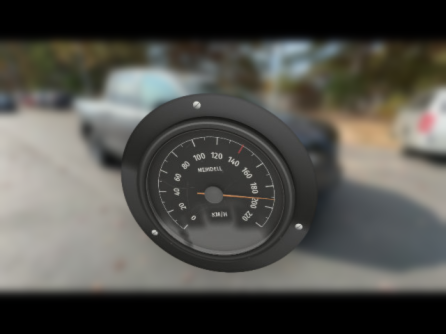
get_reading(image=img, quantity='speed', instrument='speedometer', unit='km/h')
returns 190 km/h
